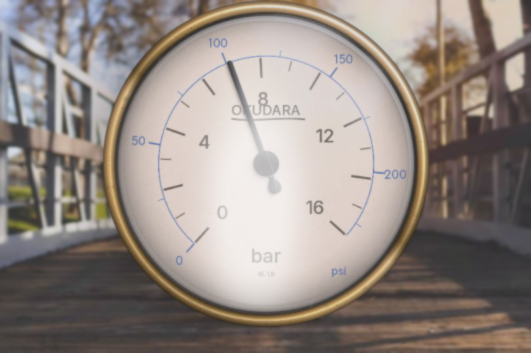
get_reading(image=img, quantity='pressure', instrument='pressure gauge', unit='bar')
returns 7 bar
